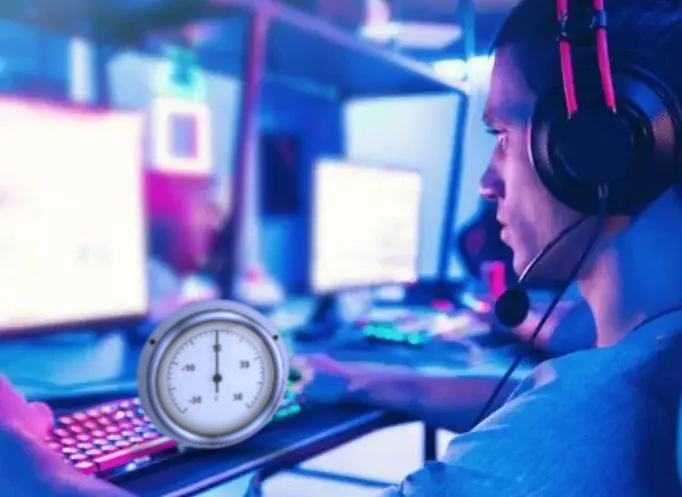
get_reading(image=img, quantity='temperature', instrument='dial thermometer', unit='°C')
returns 10 °C
